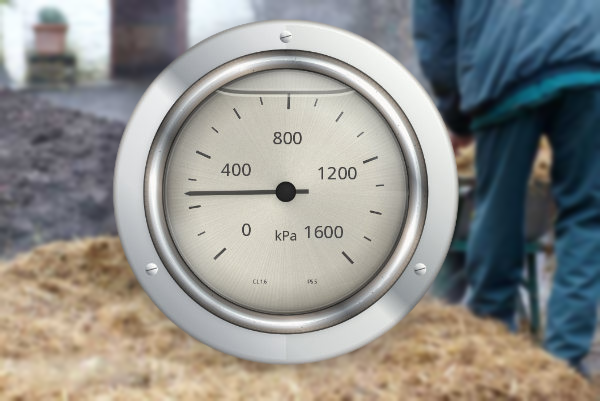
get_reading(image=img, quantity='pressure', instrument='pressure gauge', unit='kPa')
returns 250 kPa
